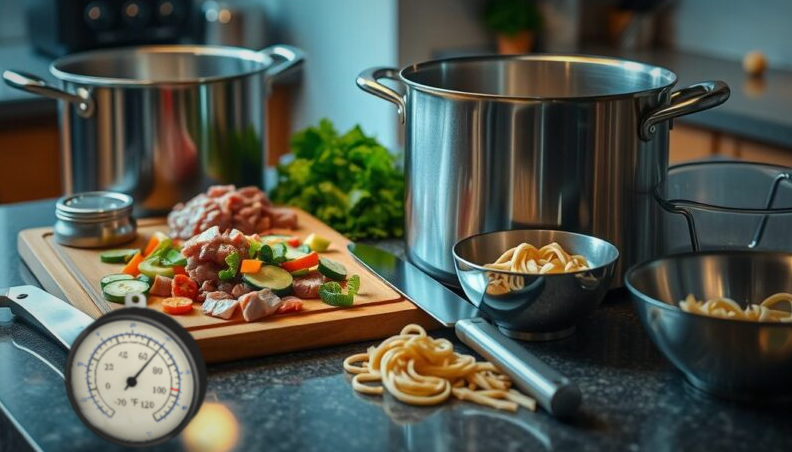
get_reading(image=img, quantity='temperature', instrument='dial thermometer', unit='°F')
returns 68 °F
